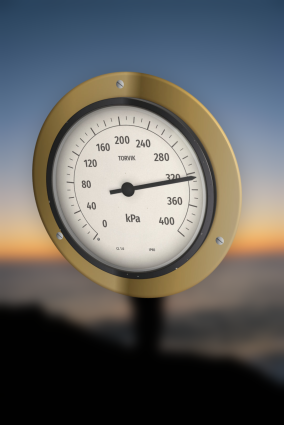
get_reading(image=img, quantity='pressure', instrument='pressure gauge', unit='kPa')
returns 325 kPa
